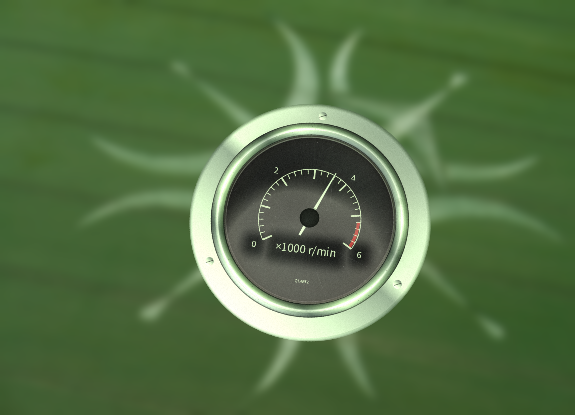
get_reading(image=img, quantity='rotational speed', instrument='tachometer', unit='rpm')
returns 3600 rpm
